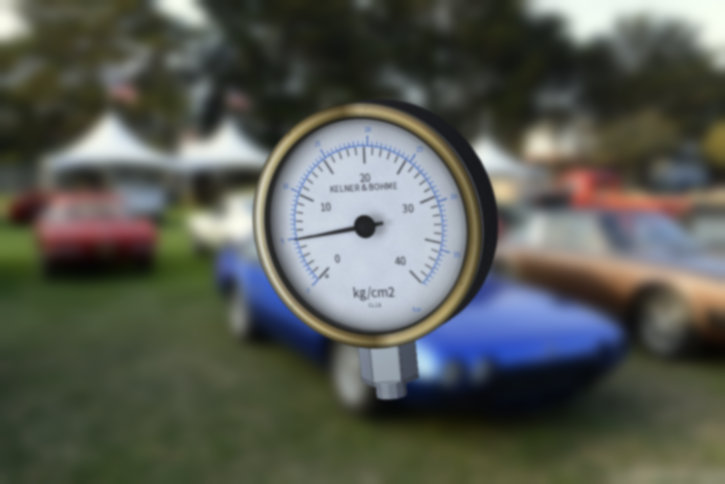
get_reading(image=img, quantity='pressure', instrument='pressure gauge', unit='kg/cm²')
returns 5 kg/cm²
